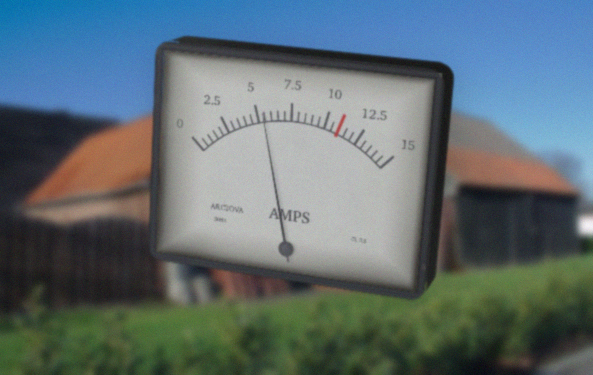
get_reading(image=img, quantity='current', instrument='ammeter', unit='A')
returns 5.5 A
